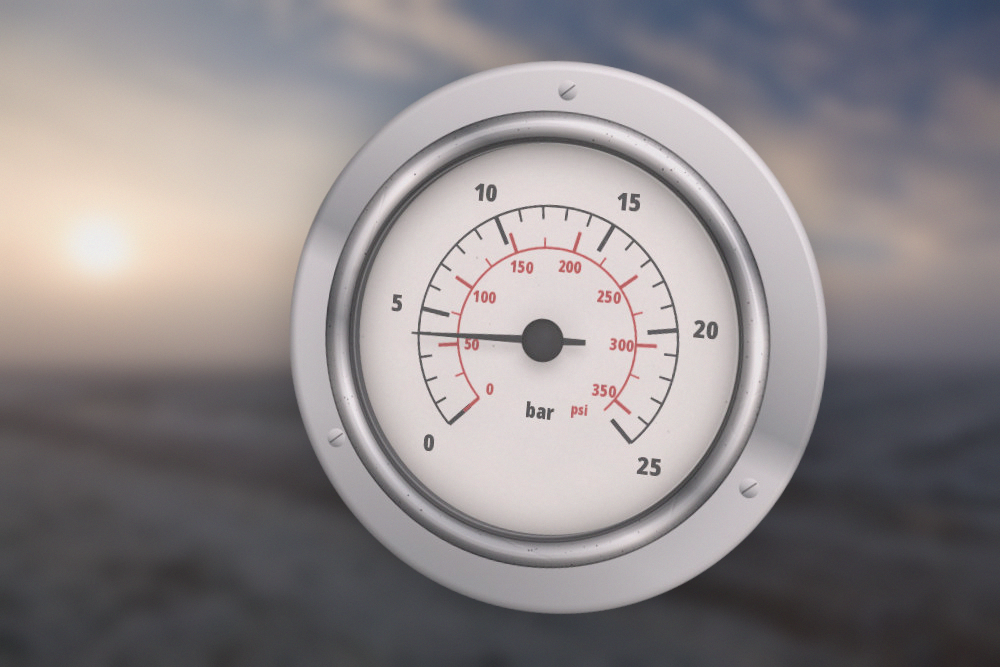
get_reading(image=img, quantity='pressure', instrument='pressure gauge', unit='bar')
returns 4 bar
